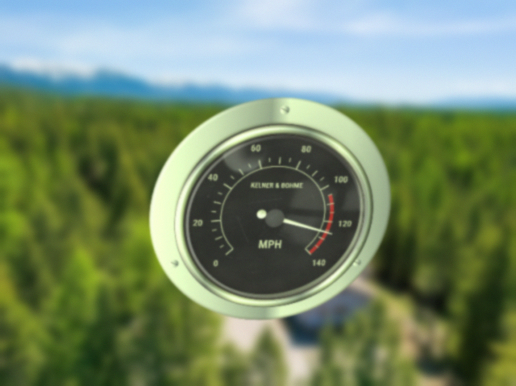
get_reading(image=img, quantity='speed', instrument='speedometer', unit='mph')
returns 125 mph
